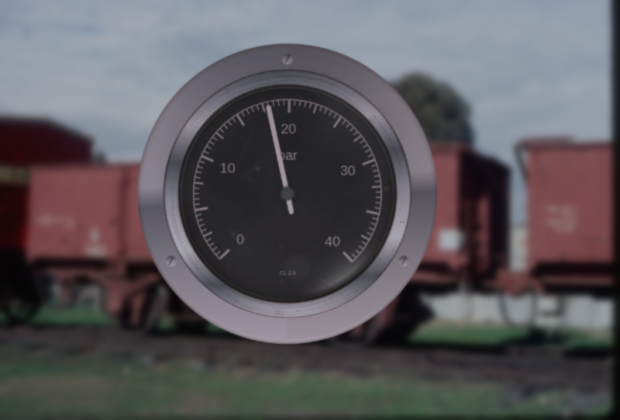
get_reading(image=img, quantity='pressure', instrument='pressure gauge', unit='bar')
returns 18 bar
